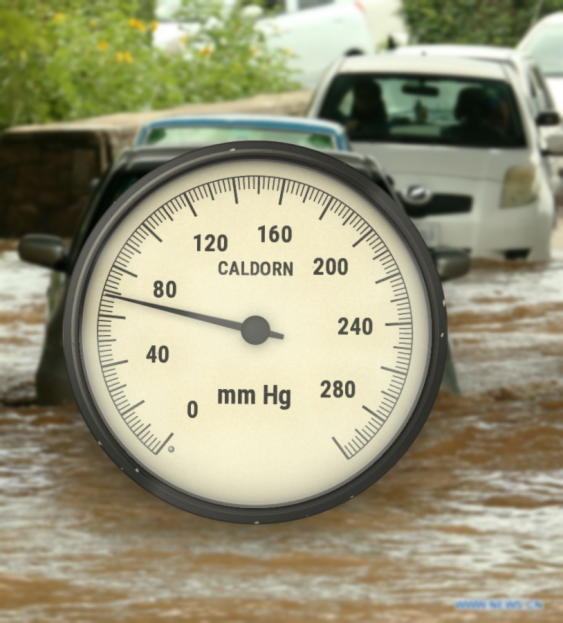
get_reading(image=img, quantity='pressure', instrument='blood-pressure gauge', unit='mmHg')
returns 68 mmHg
